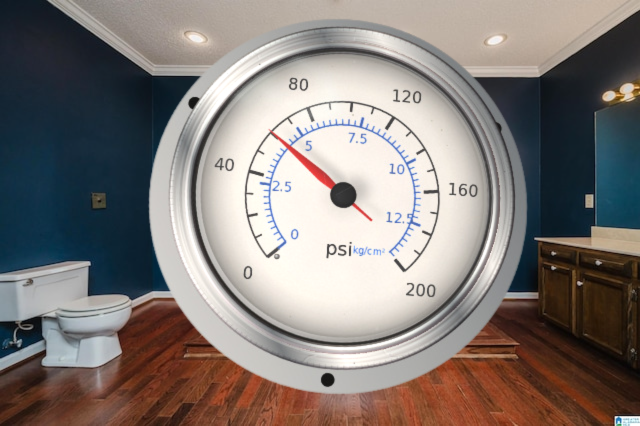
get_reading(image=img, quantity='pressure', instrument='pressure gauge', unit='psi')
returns 60 psi
